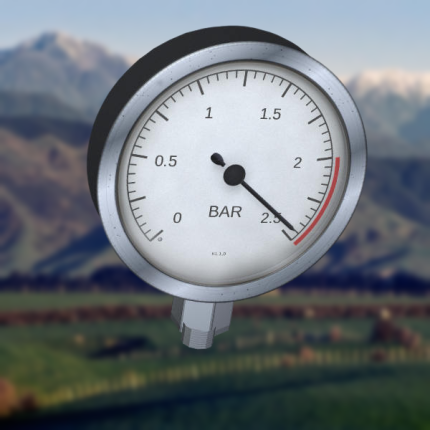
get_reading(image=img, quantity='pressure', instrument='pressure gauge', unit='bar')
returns 2.45 bar
